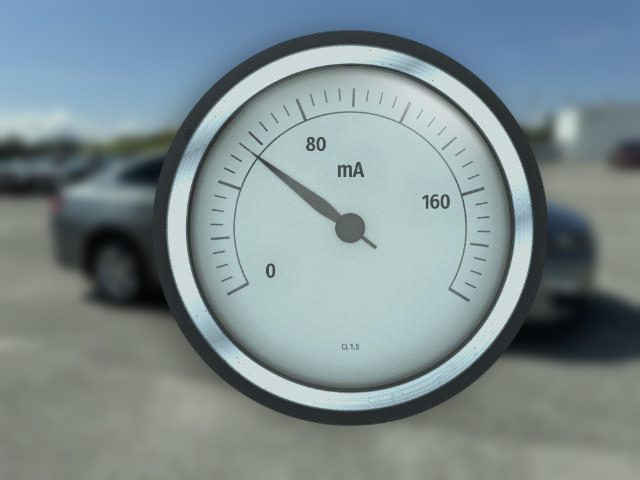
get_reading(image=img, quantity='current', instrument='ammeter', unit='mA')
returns 55 mA
